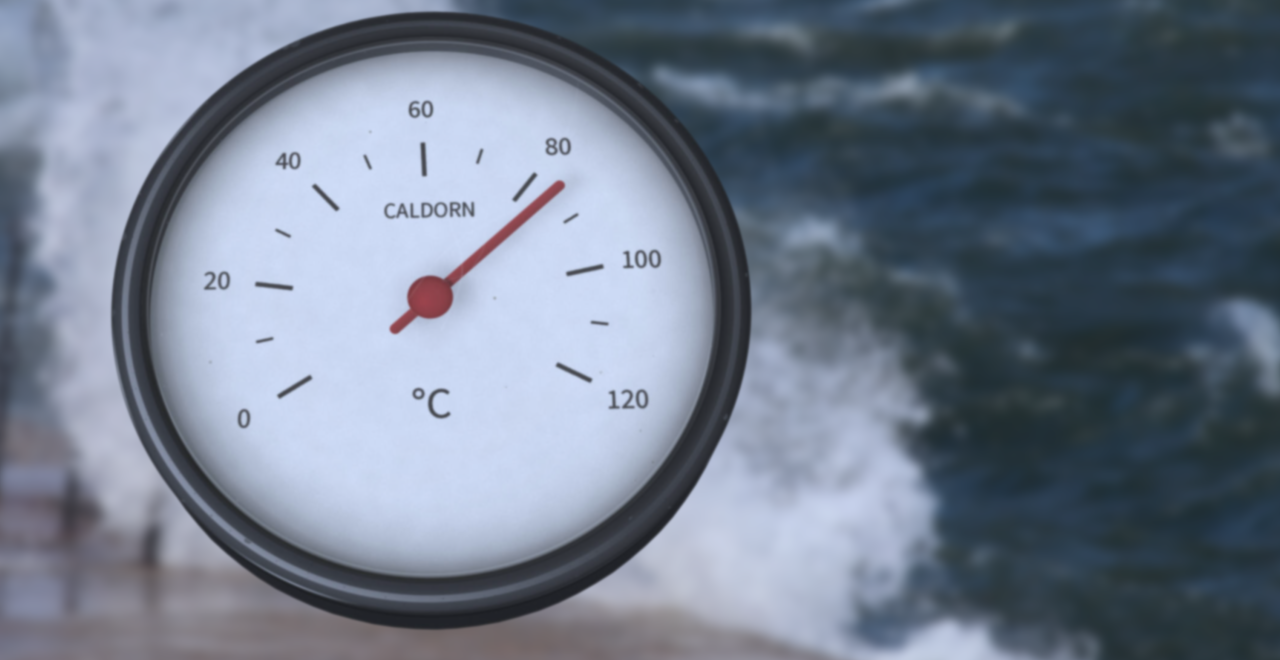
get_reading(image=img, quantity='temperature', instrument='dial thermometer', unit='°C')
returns 85 °C
